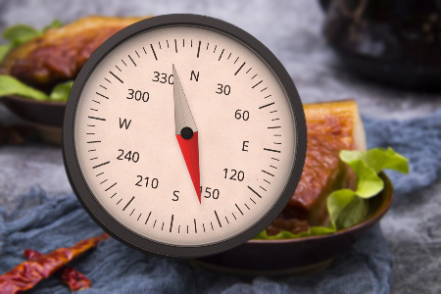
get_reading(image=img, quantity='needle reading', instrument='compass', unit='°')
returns 160 °
